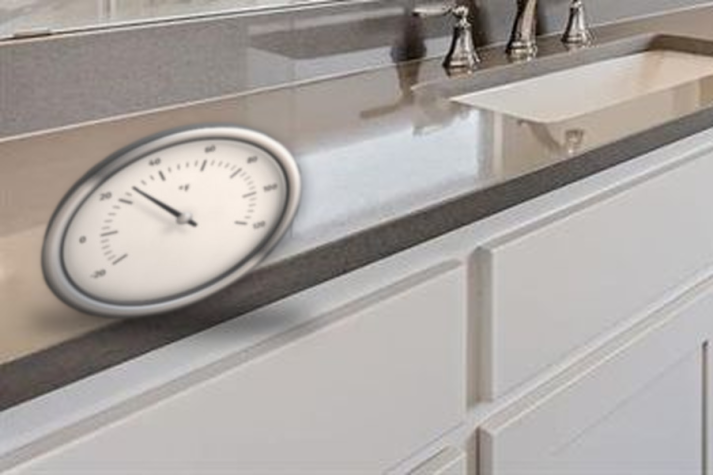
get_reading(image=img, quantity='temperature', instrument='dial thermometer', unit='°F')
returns 28 °F
